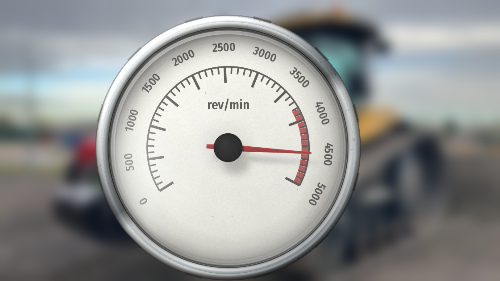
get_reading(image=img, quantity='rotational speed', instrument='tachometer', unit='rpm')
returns 4500 rpm
